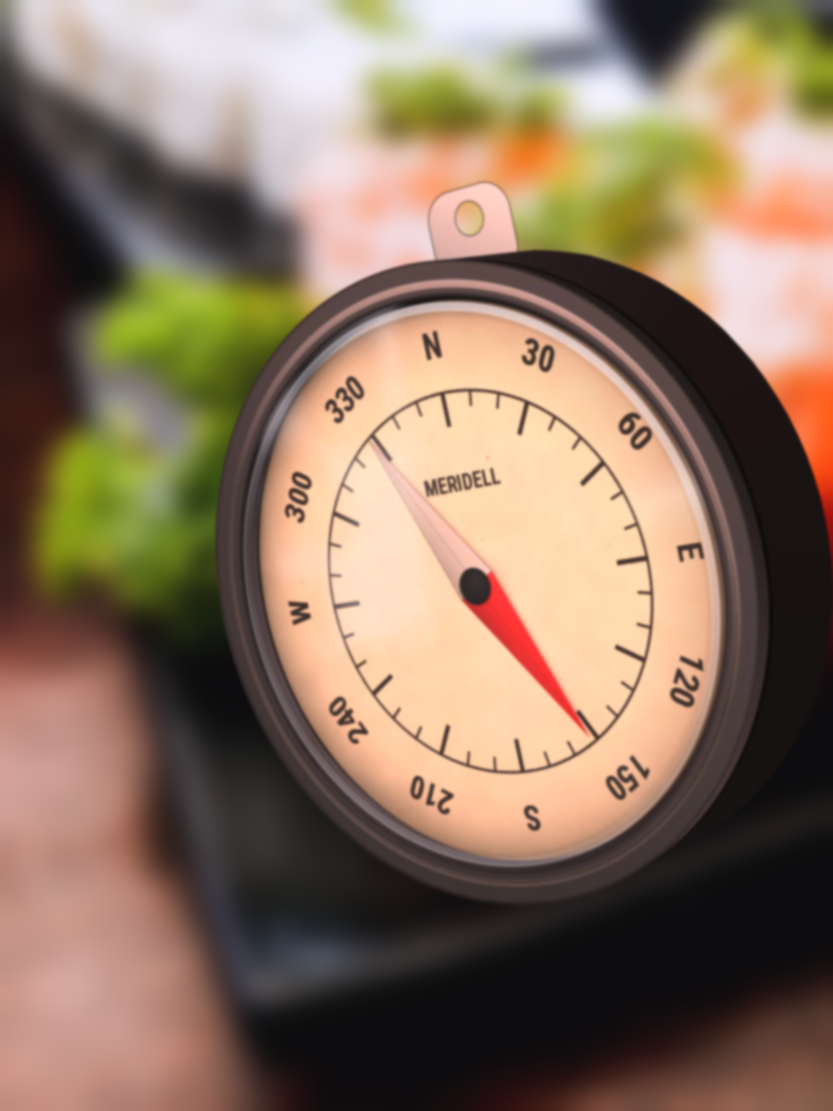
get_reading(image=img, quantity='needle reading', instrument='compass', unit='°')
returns 150 °
